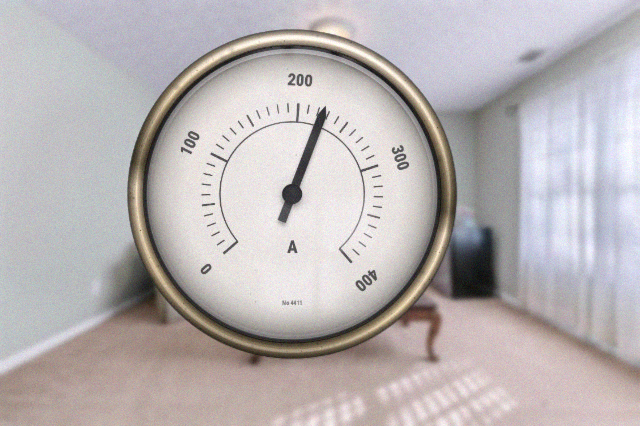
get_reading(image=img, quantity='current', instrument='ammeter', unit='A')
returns 225 A
